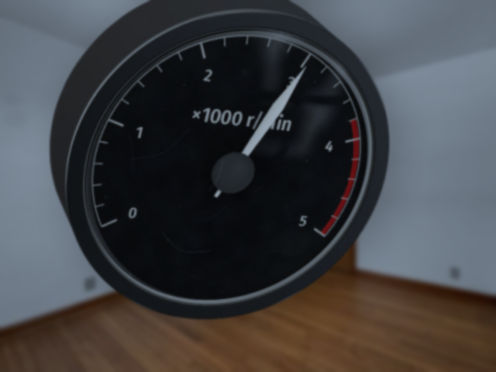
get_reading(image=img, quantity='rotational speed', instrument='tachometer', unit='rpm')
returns 3000 rpm
